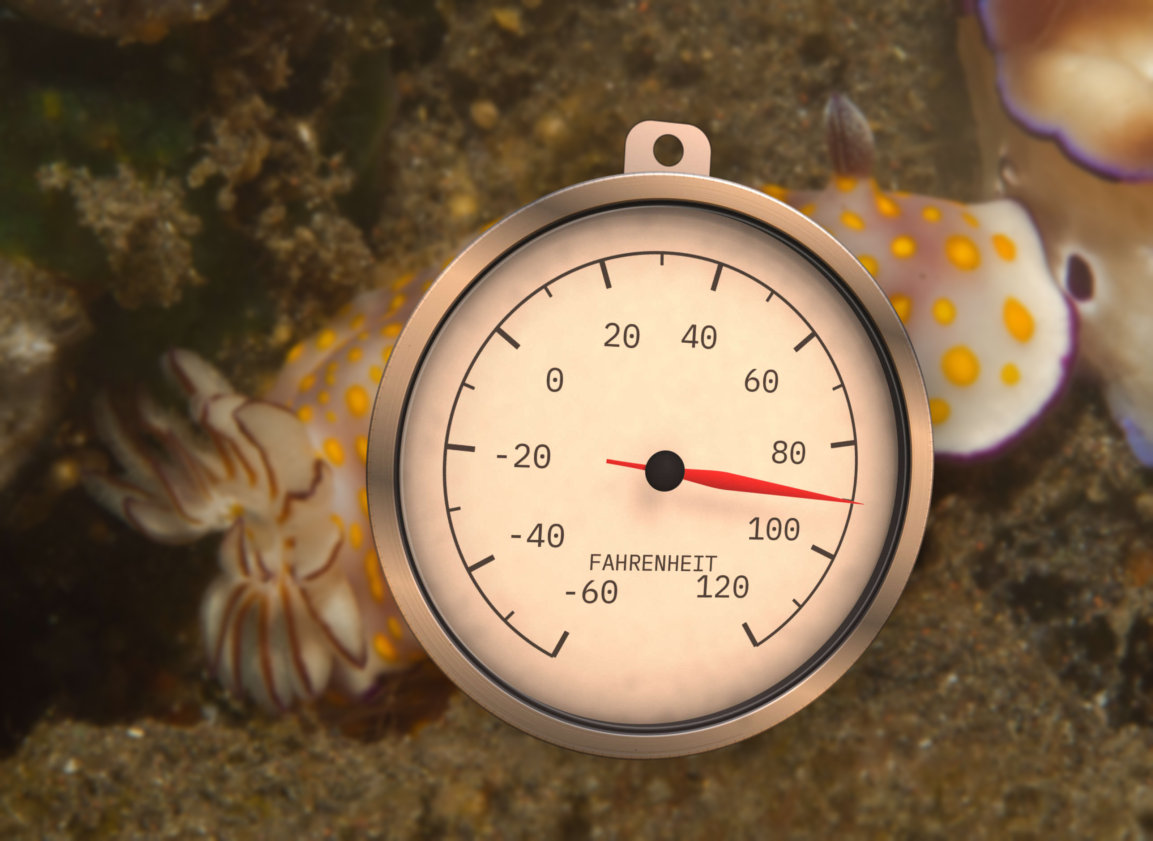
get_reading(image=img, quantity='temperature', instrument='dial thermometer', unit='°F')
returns 90 °F
